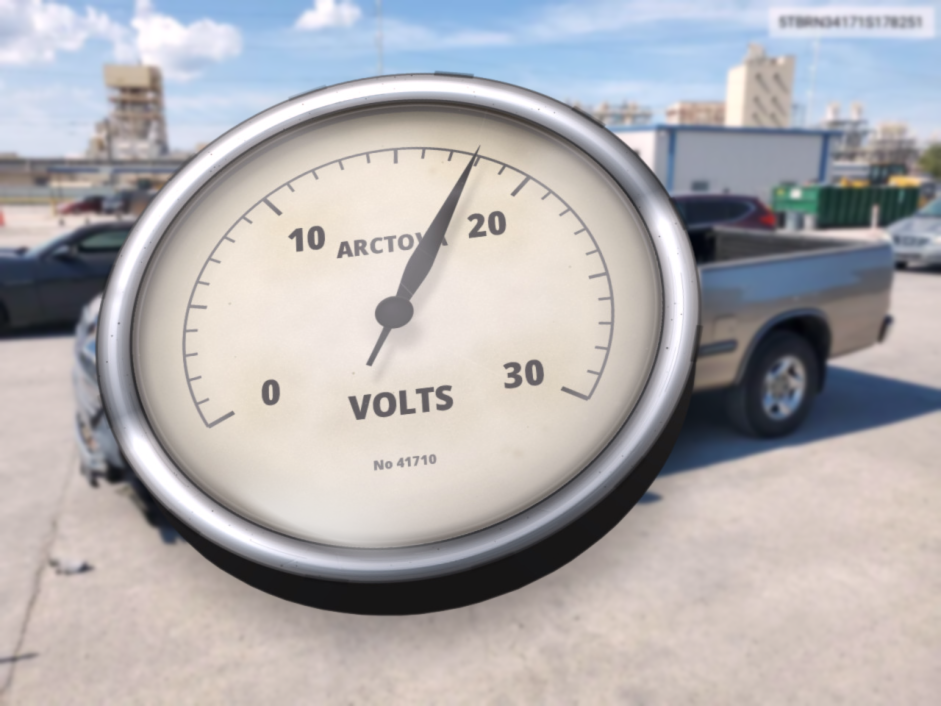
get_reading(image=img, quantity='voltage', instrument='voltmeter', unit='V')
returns 18 V
